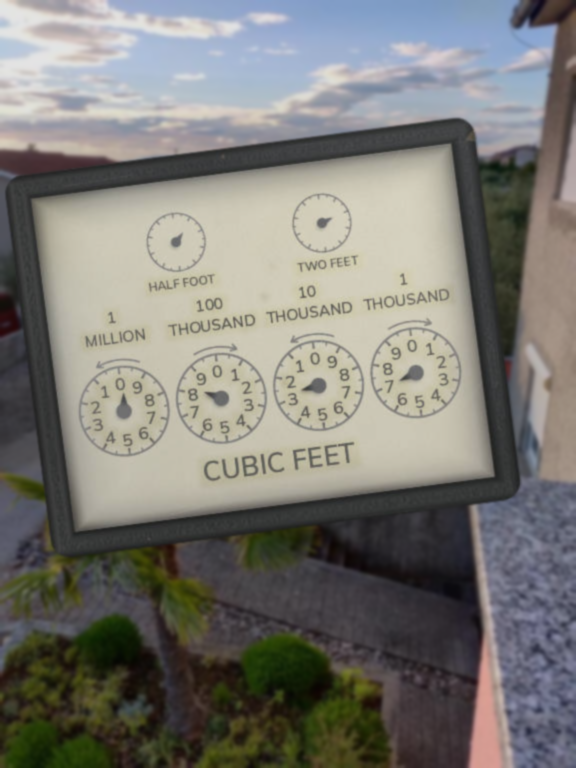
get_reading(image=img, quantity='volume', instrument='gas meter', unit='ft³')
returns 982700 ft³
